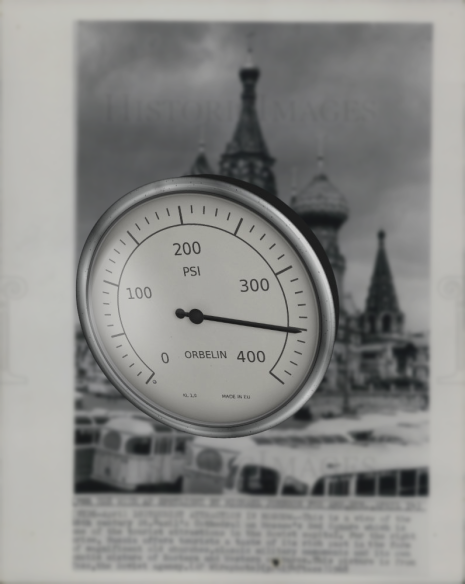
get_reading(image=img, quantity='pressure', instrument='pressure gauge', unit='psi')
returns 350 psi
